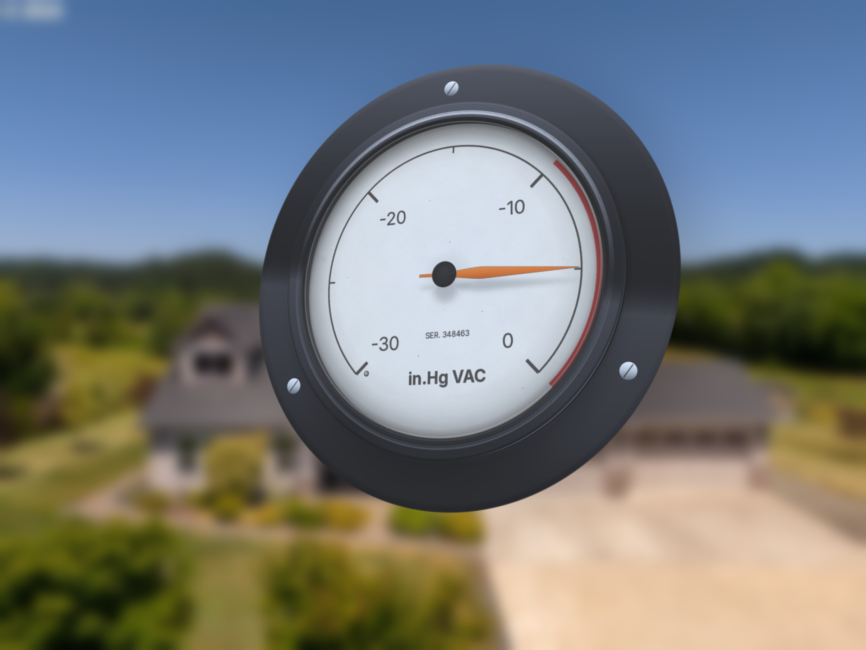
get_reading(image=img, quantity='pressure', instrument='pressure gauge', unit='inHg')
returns -5 inHg
